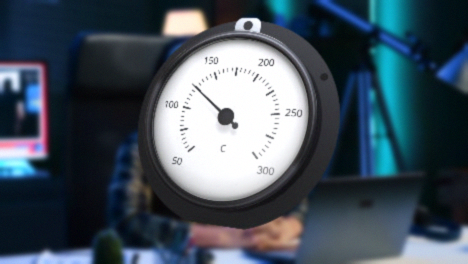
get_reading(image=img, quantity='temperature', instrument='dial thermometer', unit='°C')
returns 125 °C
